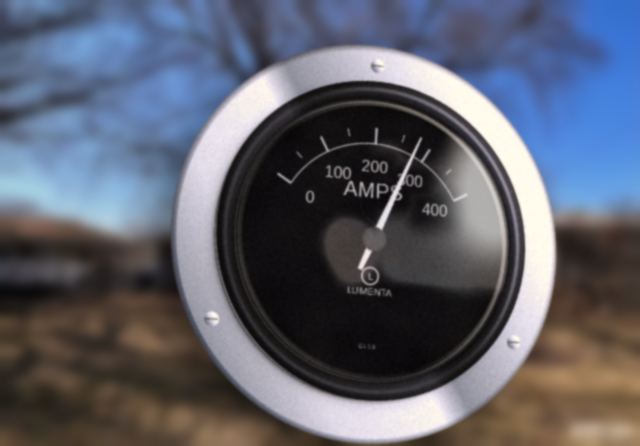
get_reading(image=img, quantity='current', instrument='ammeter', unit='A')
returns 275 A
